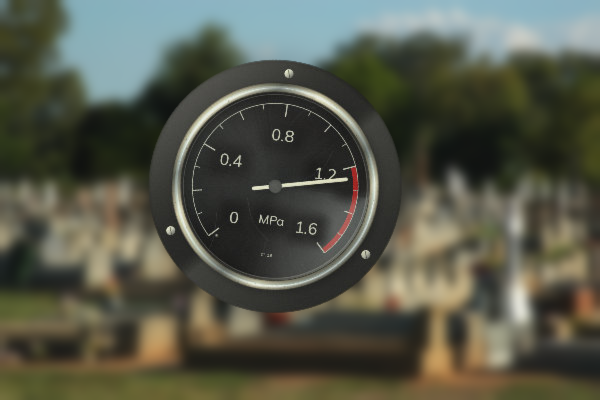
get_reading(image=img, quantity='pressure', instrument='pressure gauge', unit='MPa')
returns 1.25 MPa
